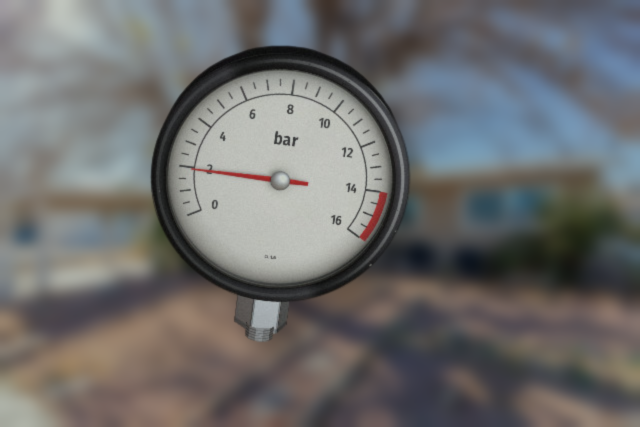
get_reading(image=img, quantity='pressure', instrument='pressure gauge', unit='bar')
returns 2 bar
